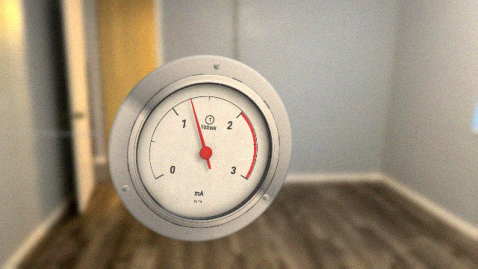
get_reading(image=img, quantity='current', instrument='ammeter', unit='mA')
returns 1.25 mA
